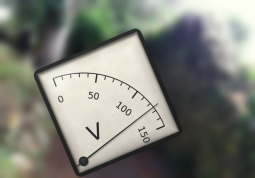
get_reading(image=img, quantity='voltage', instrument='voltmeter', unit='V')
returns 125 V
